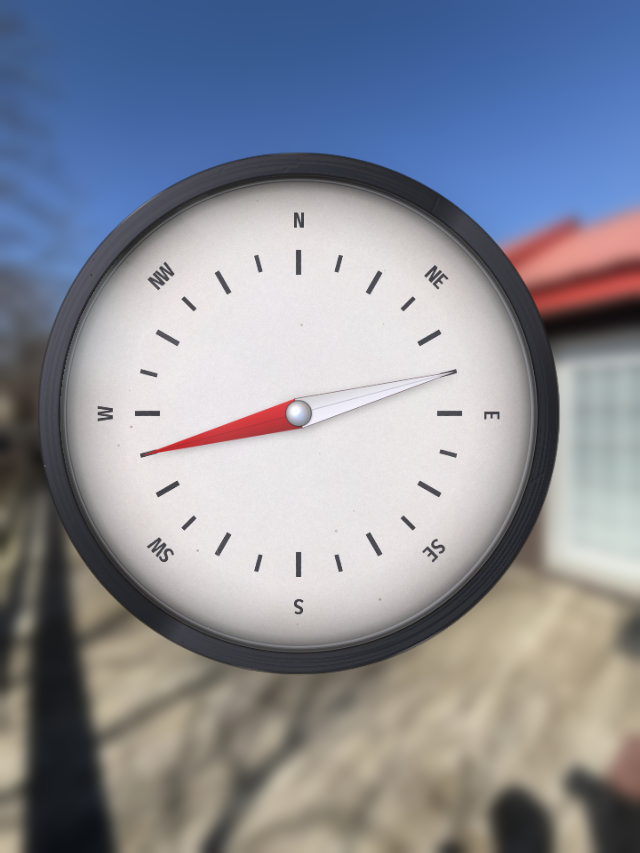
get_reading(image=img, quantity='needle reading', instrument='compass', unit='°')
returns 255 °
